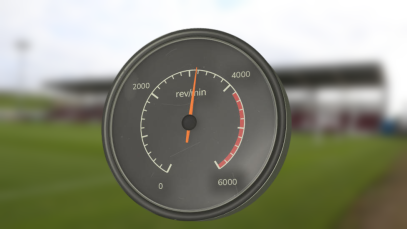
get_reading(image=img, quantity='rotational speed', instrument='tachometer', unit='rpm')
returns 3200 rpm
